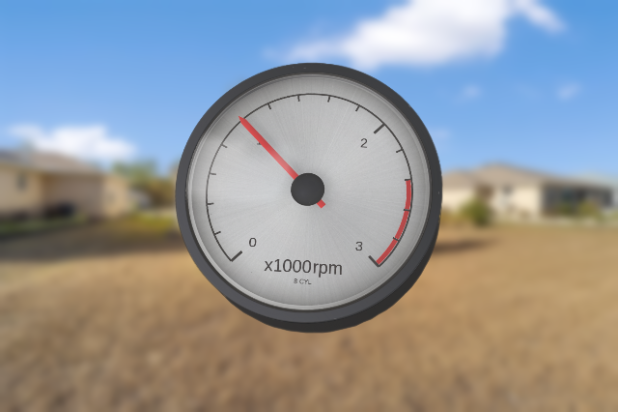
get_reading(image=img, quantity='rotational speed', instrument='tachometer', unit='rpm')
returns 1000 rpm
